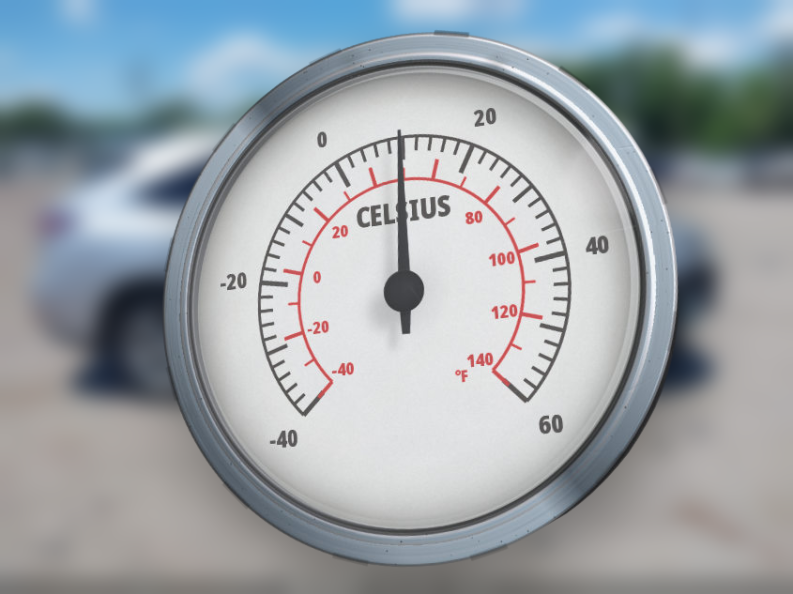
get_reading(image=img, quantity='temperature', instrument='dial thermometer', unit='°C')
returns 10 °C
